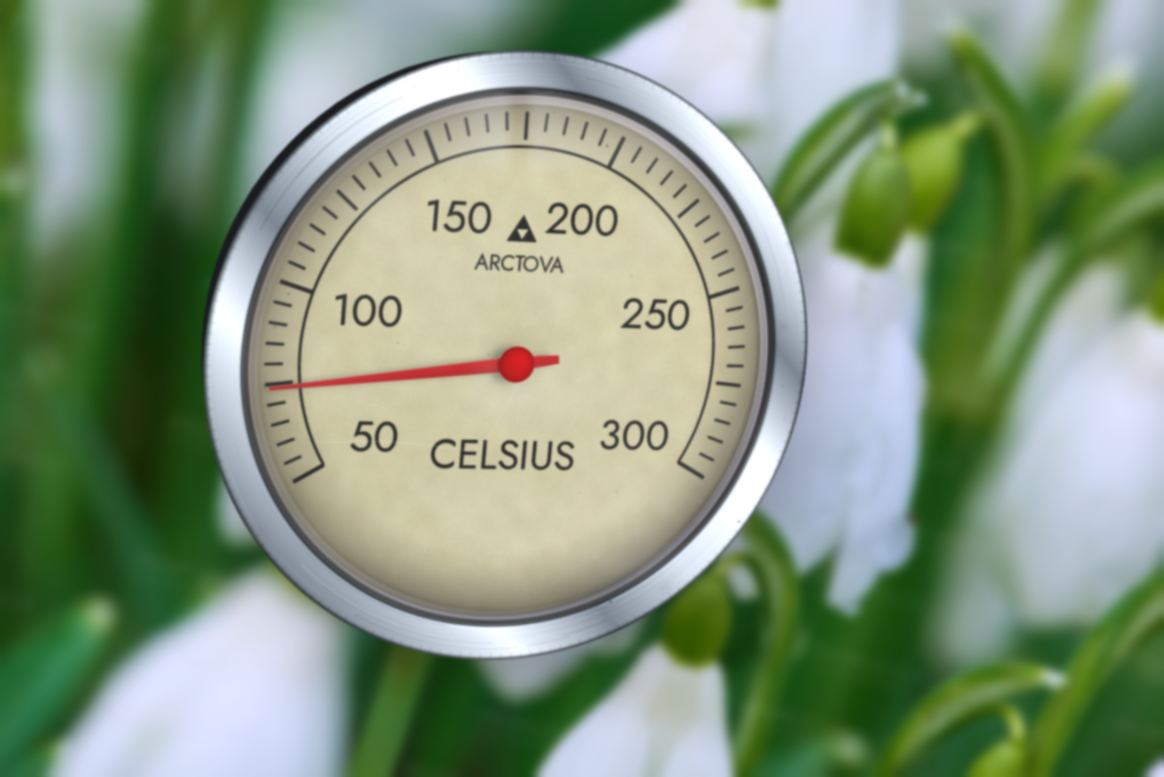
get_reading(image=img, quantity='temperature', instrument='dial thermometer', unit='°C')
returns 75 °C
